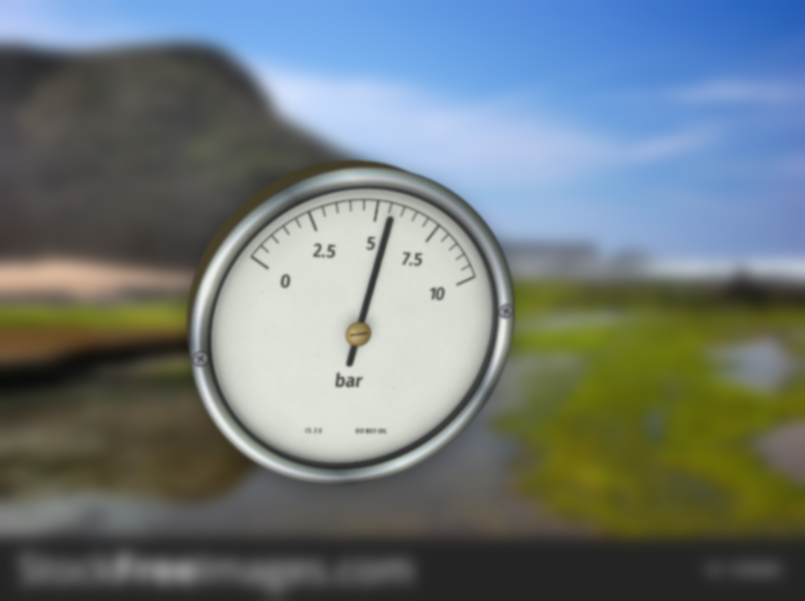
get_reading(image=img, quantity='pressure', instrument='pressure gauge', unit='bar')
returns 5.5 bar
